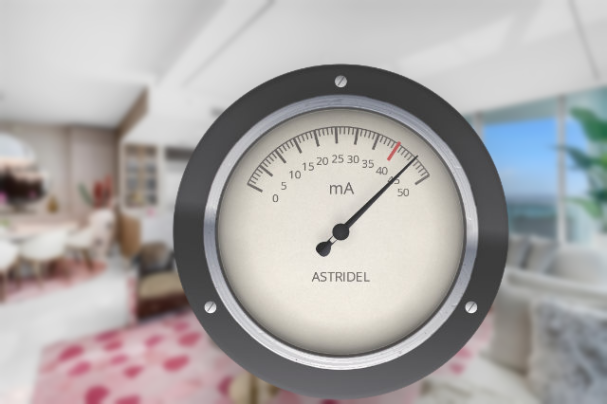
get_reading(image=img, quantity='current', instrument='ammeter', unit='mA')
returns 45 mA
